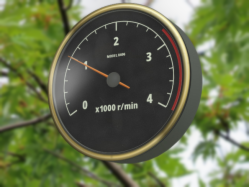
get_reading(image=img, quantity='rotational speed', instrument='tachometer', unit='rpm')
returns 1000 rpm
